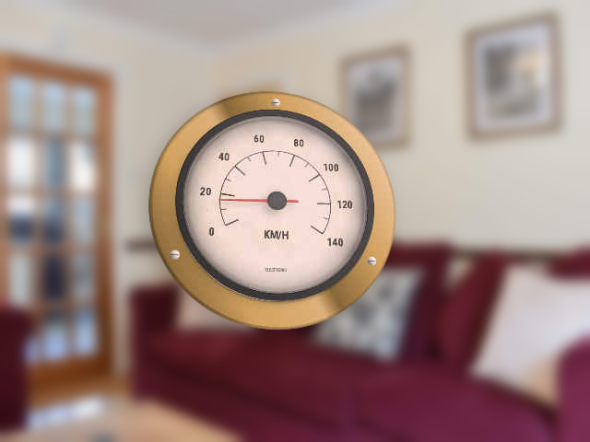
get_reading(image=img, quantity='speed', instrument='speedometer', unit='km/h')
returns 15 km/h
